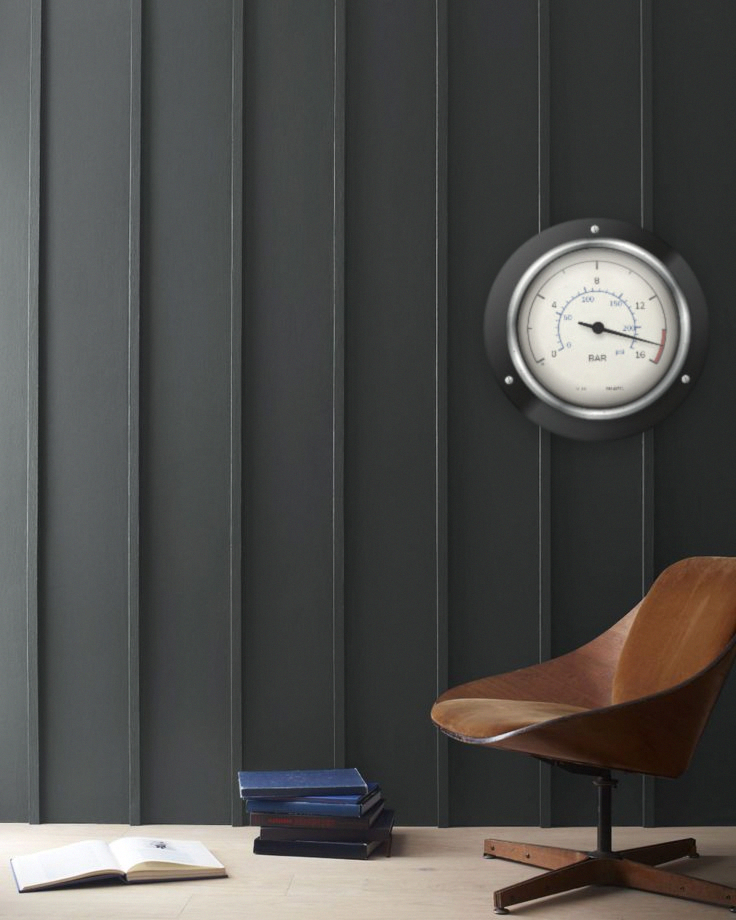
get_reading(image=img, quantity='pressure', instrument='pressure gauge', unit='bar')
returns 15 bar
